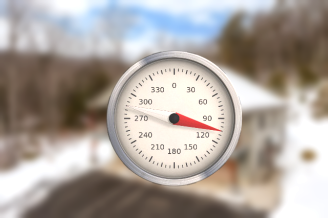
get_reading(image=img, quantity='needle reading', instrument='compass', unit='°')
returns 105 °
